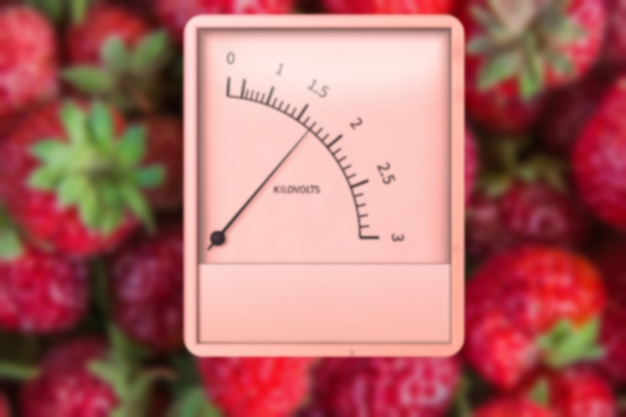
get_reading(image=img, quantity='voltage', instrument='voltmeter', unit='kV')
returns 1.7 kV
